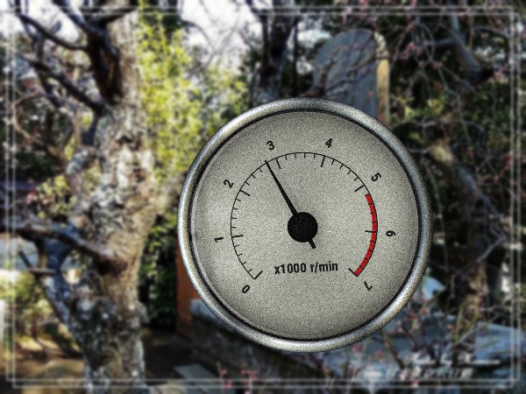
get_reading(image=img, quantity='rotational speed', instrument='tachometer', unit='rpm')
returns 2800 rpm
